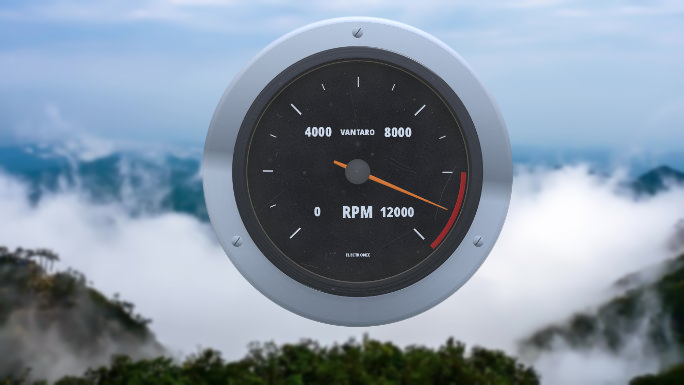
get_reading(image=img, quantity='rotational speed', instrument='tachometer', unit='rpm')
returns 11000 rpm
